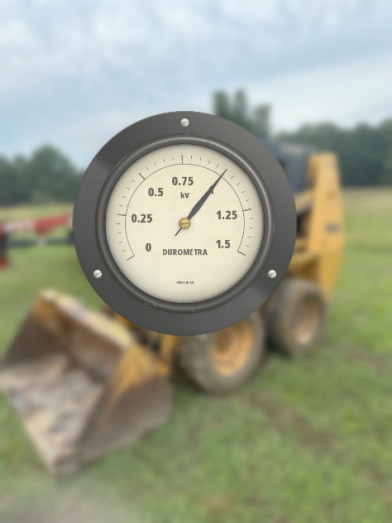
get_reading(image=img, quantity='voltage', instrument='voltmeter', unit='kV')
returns 1 kV
